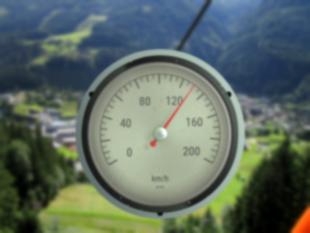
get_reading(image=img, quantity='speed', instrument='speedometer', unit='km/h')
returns 130 km/h
